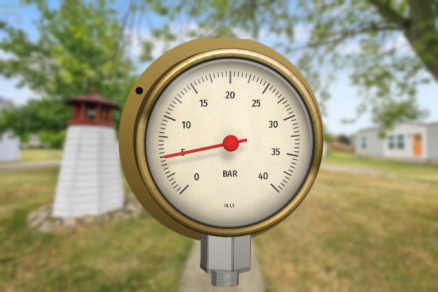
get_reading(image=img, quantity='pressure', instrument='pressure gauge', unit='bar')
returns 5 bar
